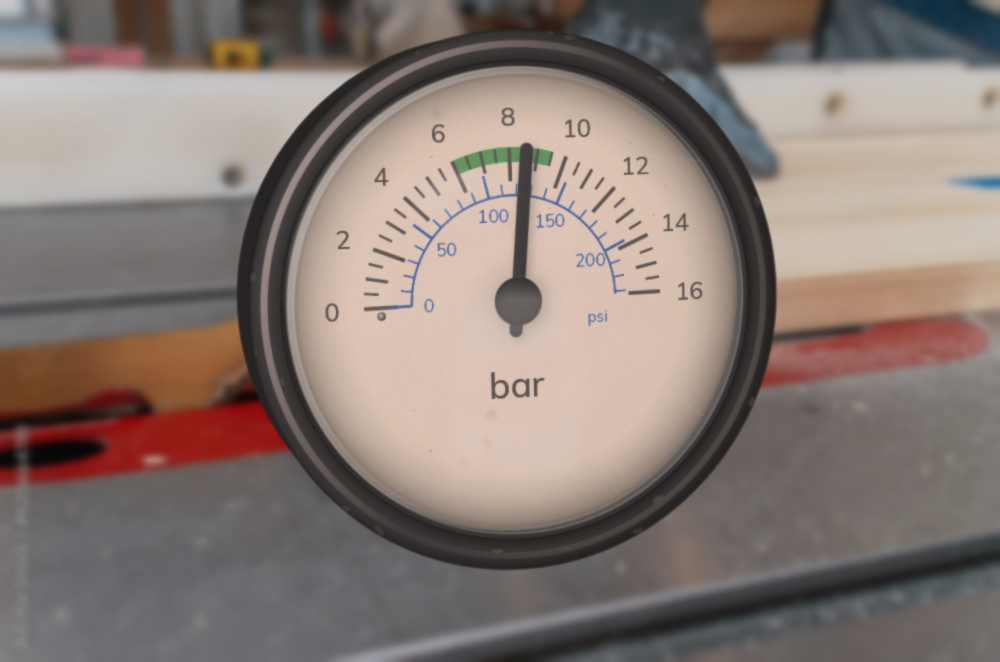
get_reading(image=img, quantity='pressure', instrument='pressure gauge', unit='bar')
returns 8.5 bar
